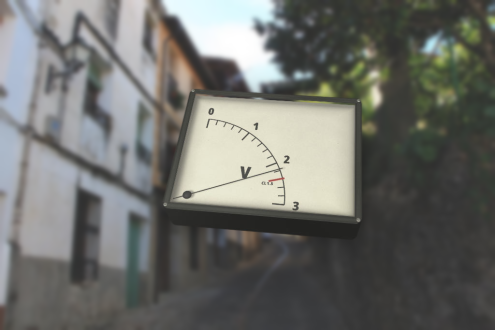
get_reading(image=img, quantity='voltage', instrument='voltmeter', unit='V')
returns 2.2 V
